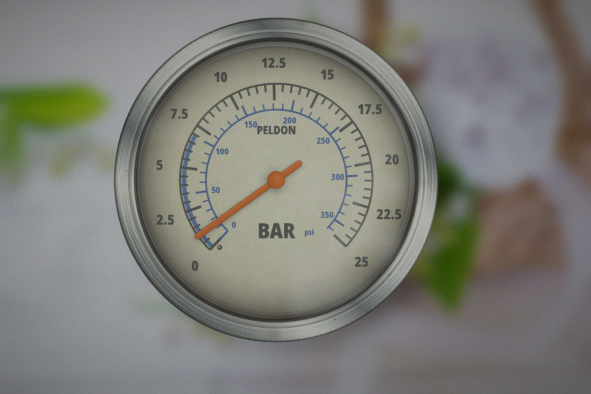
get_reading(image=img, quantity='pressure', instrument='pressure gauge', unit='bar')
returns 1 bar
